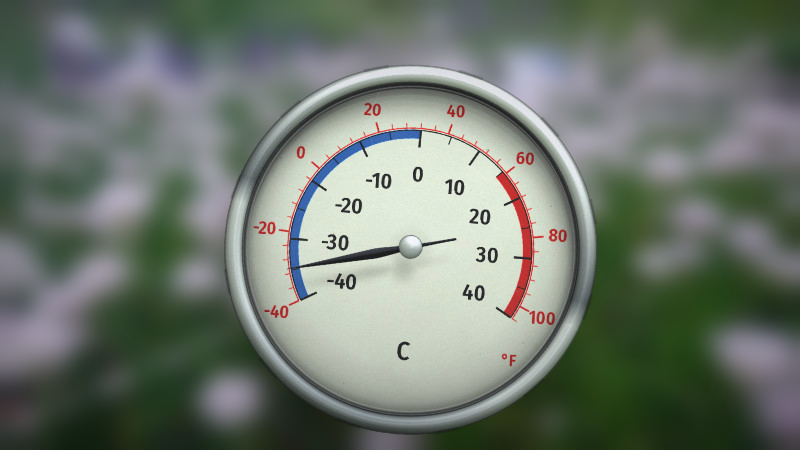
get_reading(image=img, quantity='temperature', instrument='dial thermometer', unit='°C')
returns -35 °C
